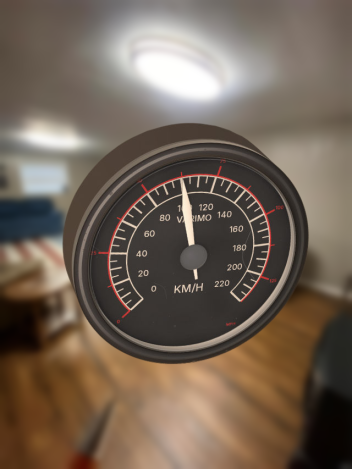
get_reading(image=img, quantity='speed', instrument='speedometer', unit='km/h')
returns 100 km/h
